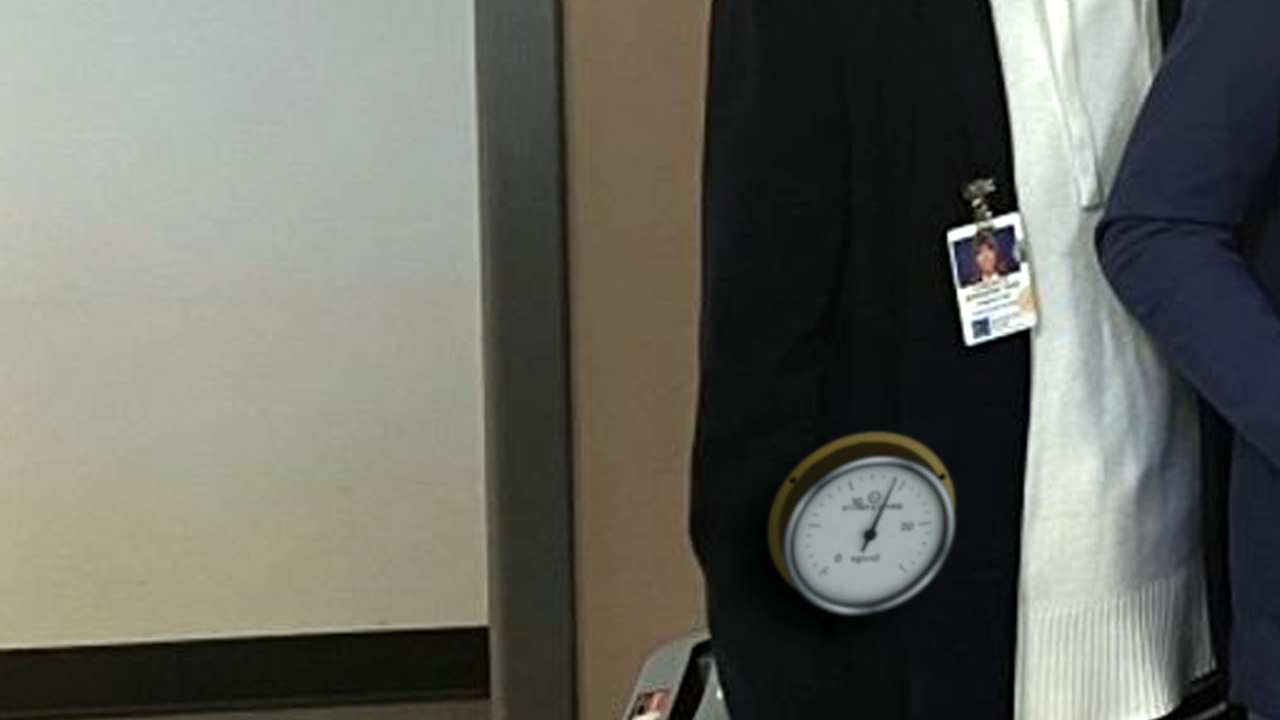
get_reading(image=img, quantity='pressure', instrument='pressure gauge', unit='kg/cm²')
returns 14 kg/cm²
